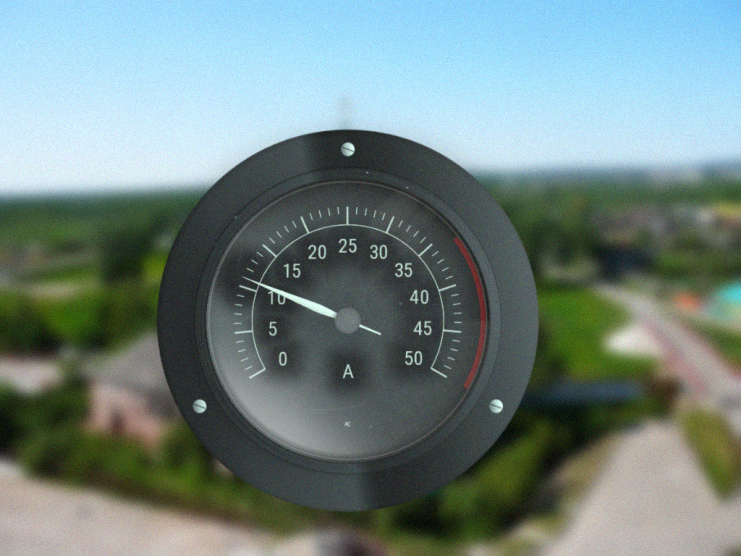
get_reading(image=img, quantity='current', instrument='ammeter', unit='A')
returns 11 A
